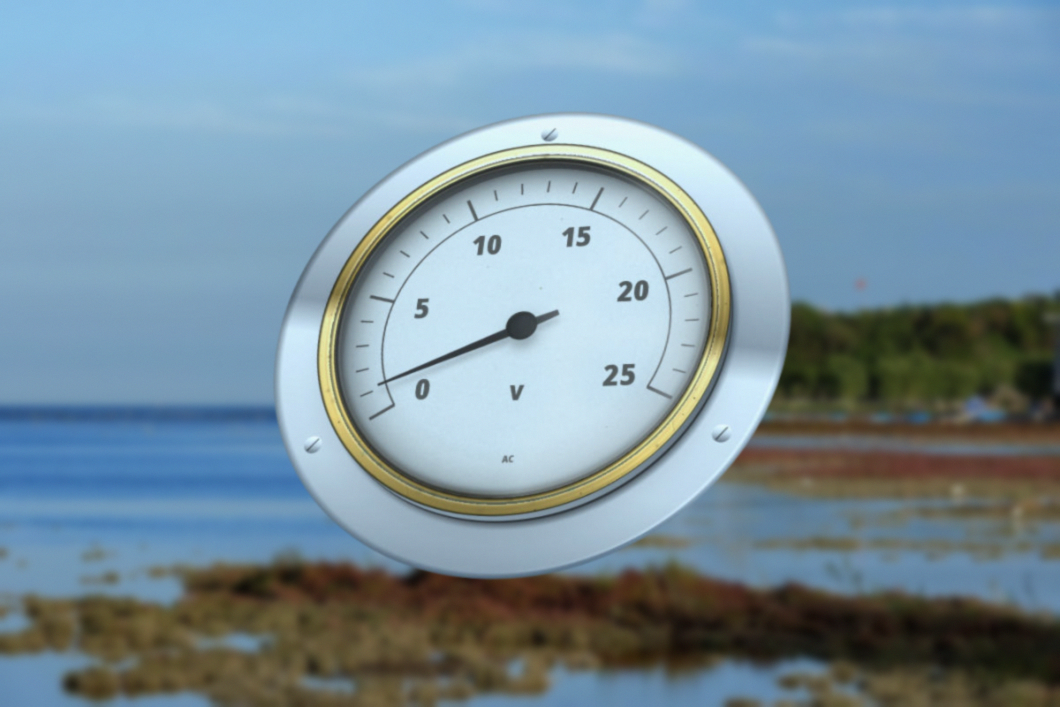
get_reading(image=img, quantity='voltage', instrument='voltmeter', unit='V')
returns 1 V
